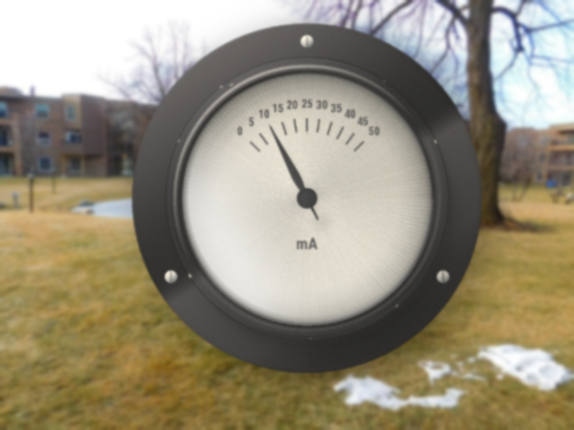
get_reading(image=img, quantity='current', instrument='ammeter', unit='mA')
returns 10 mA
